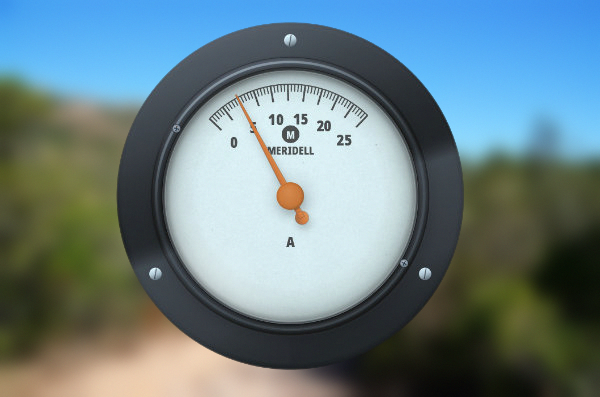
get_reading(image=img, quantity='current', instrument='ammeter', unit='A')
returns 5 A
